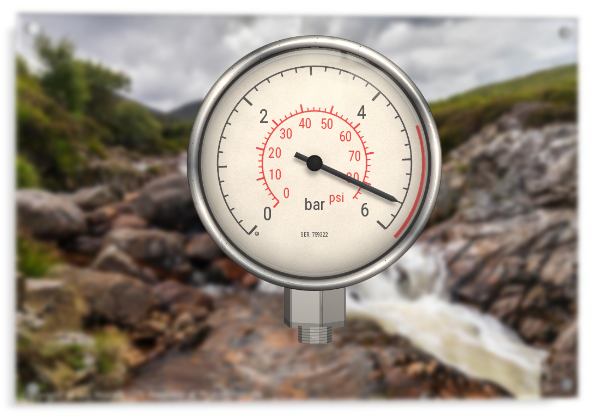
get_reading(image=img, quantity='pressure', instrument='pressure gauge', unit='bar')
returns 5.6 bar
